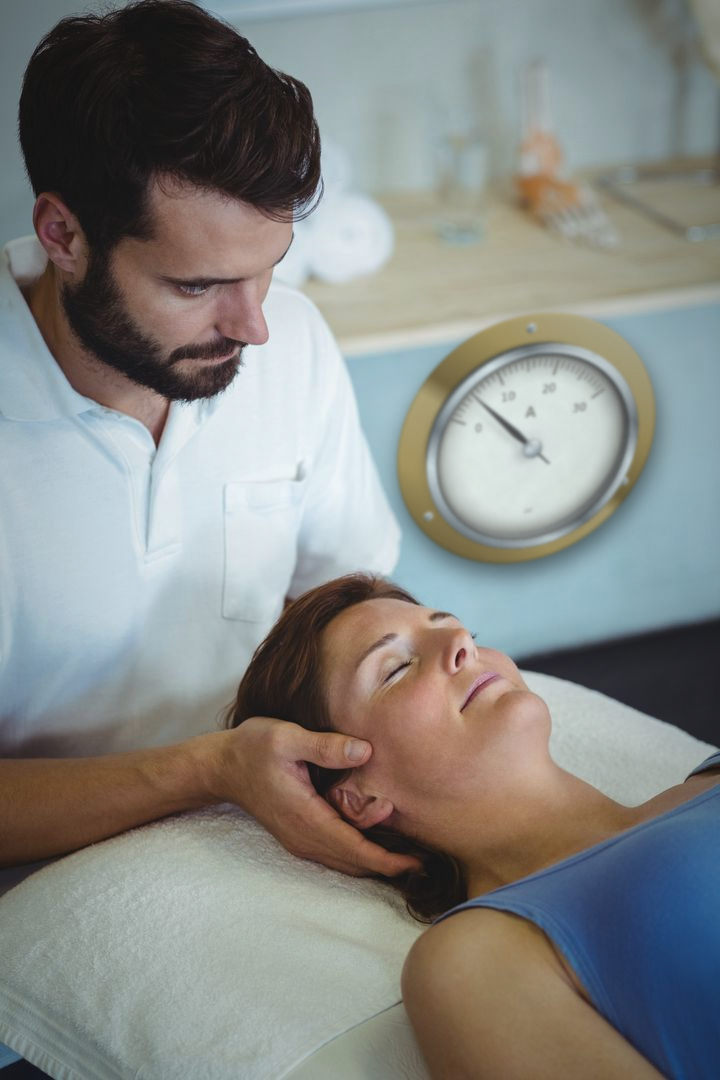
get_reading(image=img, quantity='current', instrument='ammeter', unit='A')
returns 5 A
